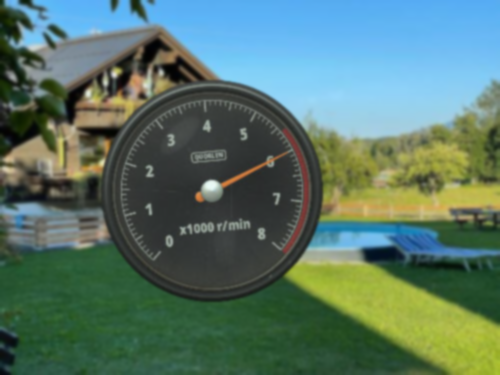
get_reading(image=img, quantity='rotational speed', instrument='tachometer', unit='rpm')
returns 6000 rpm
